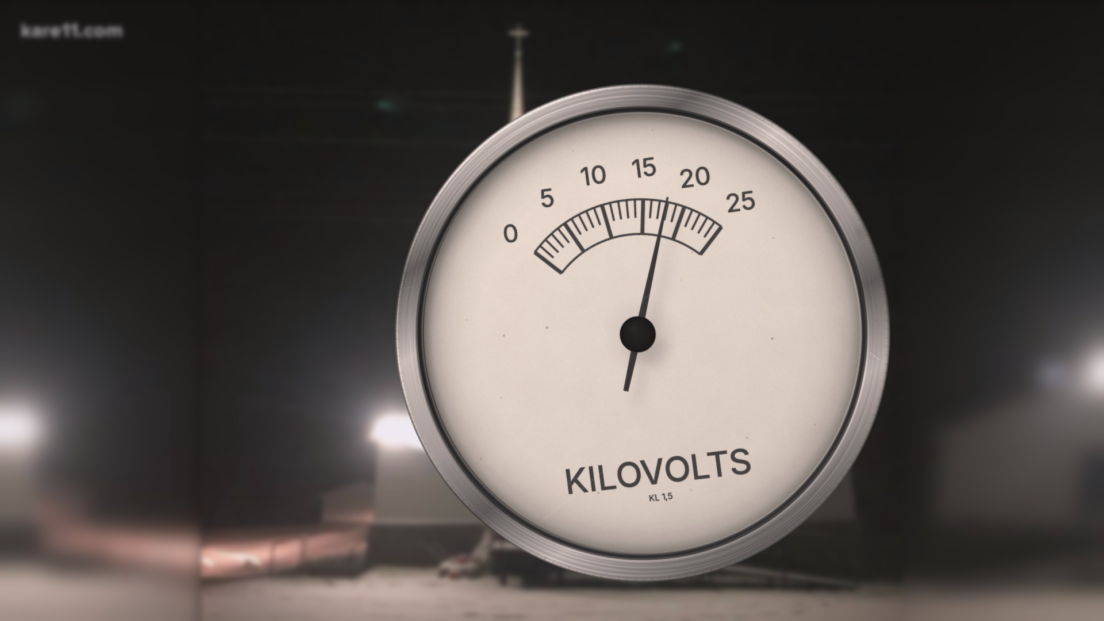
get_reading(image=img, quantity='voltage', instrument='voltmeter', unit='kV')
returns 18 kV
